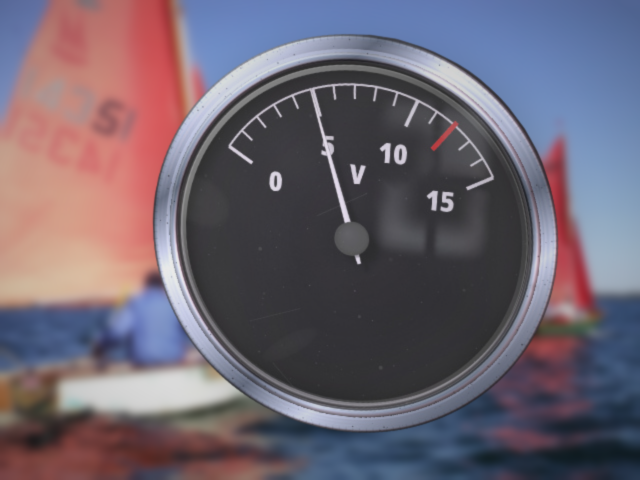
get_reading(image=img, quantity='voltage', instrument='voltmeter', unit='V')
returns 5 V
